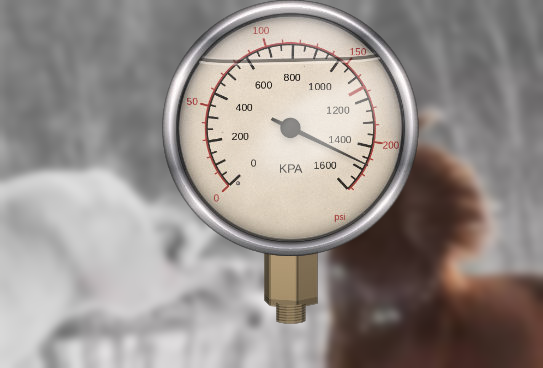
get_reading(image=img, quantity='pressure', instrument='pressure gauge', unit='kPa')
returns 1475 kPa
